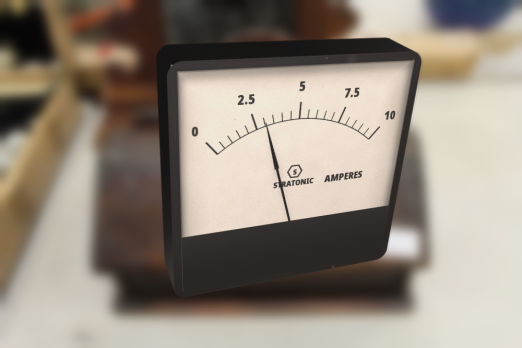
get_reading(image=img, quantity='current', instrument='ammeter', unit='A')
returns 3 A
